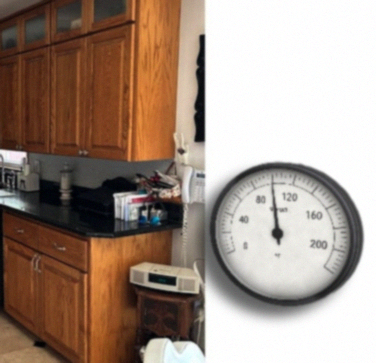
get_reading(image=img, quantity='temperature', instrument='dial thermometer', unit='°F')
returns 100 °F
